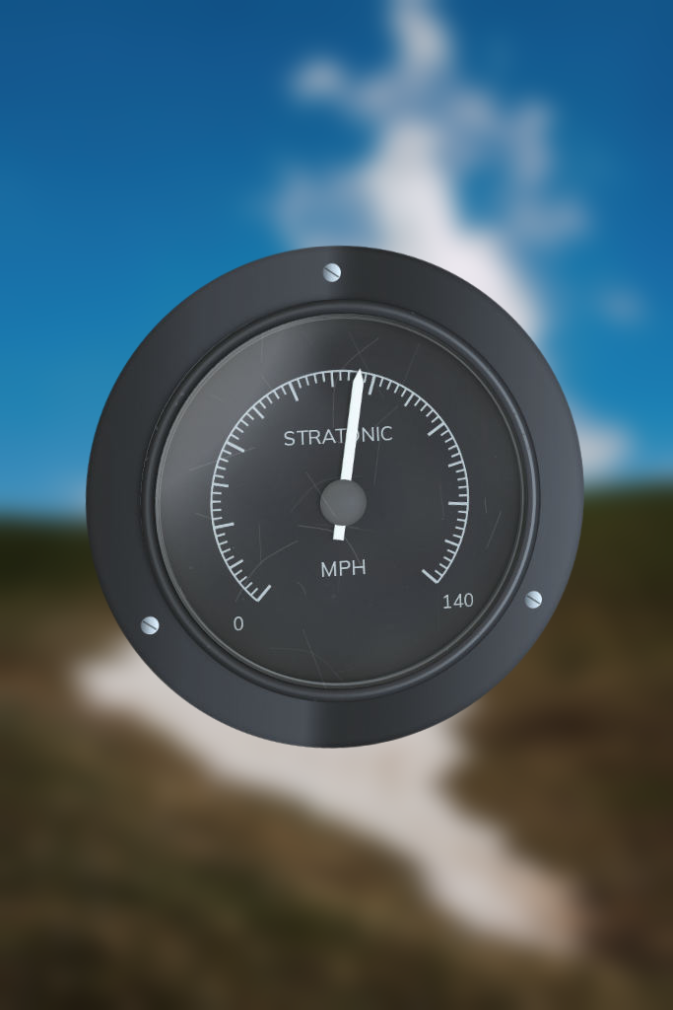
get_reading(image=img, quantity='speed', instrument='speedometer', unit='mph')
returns 76 mph
